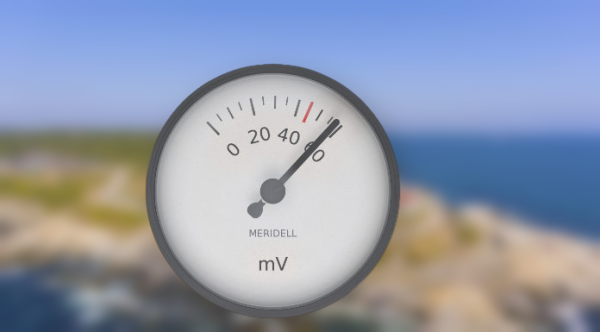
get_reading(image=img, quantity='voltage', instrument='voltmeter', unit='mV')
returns 57.5 mV
